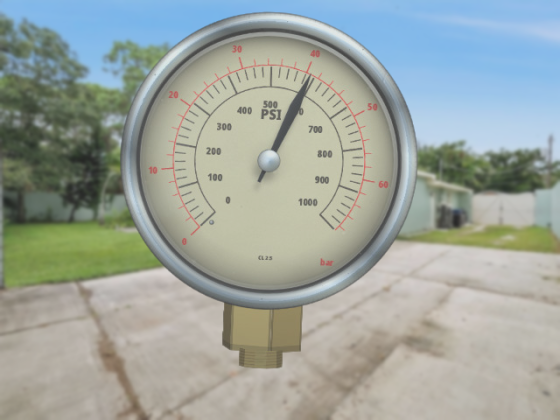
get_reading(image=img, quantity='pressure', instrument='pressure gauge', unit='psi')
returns 590 psi
